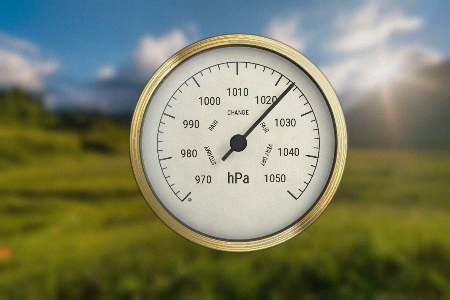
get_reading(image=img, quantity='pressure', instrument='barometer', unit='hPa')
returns 1023 hPa
